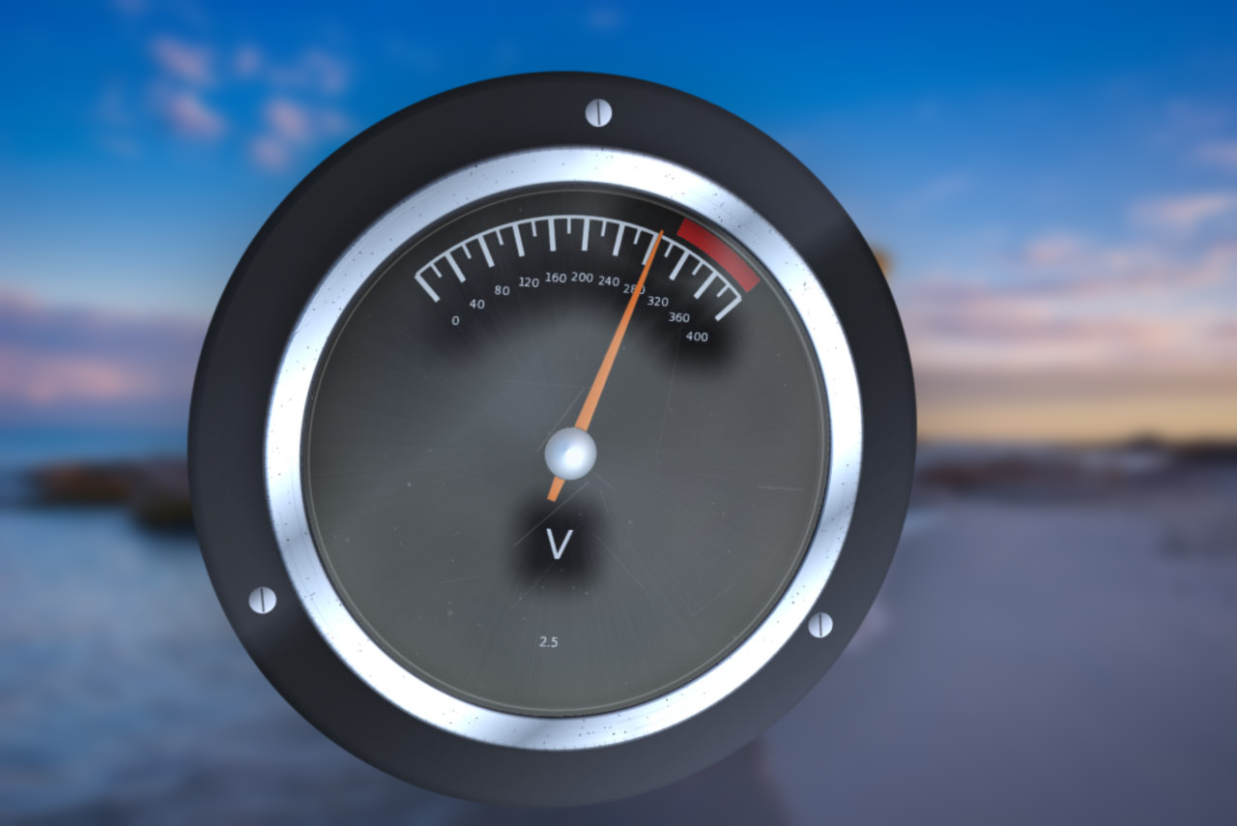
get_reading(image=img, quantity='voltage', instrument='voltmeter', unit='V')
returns 280 V
